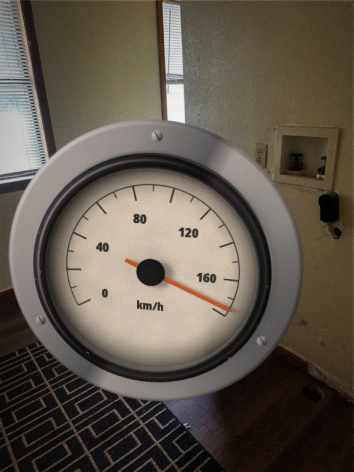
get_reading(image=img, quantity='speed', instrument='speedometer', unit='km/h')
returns 175 km/h
